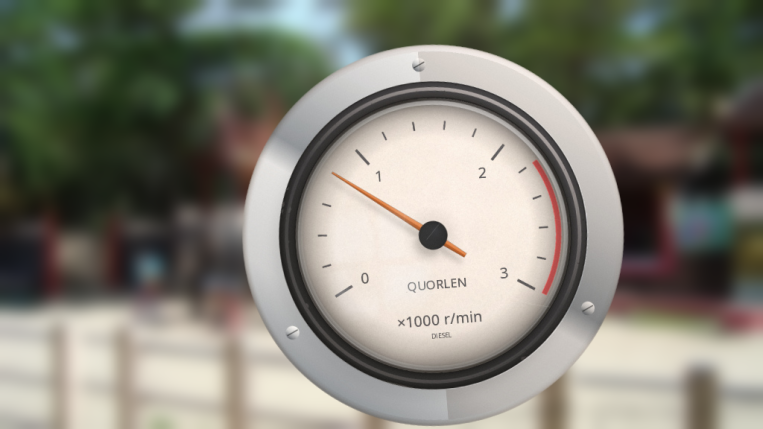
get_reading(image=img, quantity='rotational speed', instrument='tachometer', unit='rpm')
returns 800 rpm
